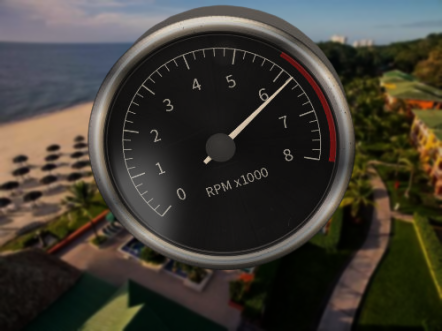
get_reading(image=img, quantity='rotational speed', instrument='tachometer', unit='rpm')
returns 6200 rpm
